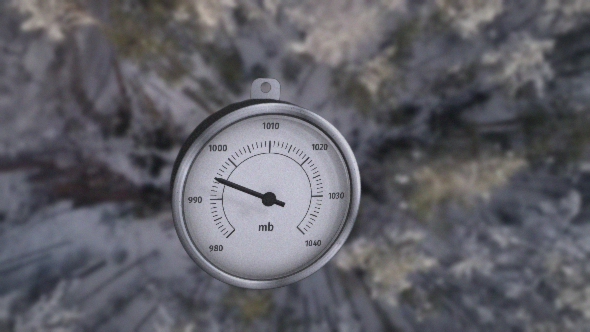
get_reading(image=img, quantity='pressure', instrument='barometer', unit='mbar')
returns 995 mbar
